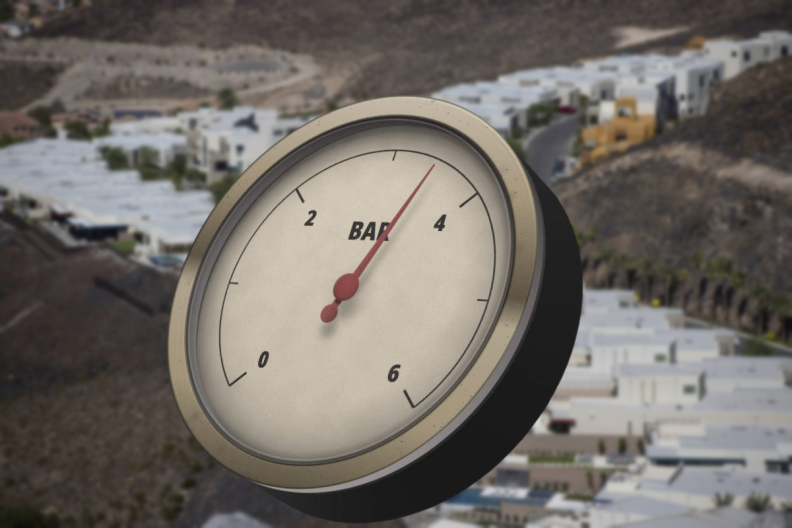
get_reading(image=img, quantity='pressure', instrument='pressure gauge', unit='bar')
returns 3.5 bar
